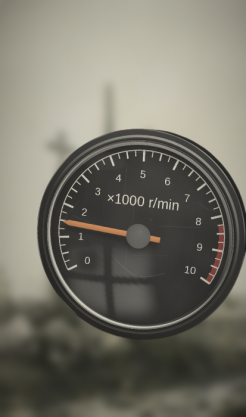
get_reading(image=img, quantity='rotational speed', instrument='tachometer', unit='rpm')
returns 1500 rpm
